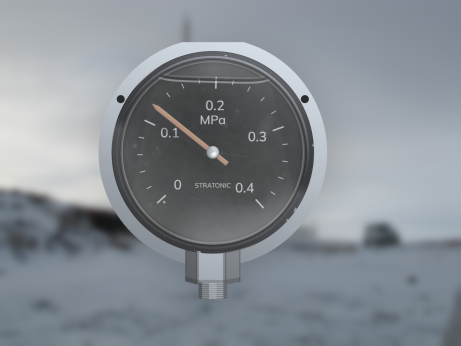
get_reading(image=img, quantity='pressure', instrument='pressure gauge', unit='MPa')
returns 0.12 MPa
